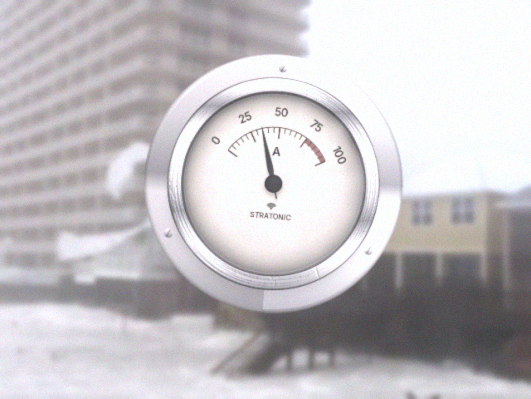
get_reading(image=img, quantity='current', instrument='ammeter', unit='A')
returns 35 A
